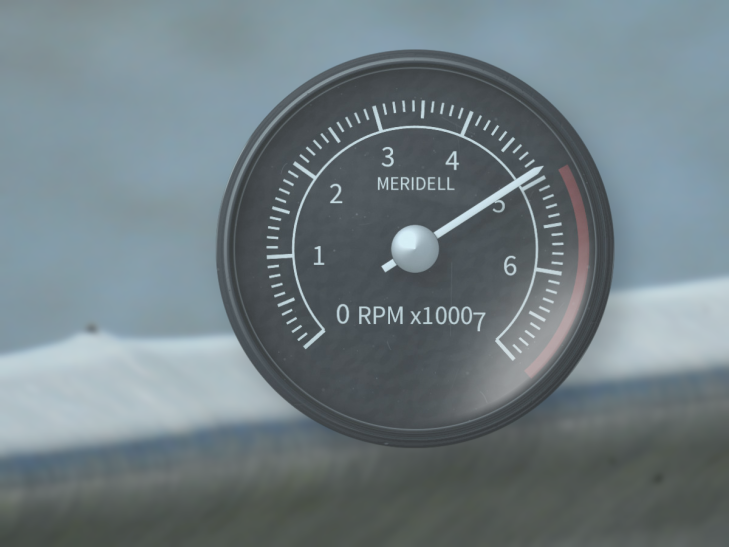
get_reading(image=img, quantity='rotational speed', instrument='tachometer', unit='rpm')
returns 4900 rpm
